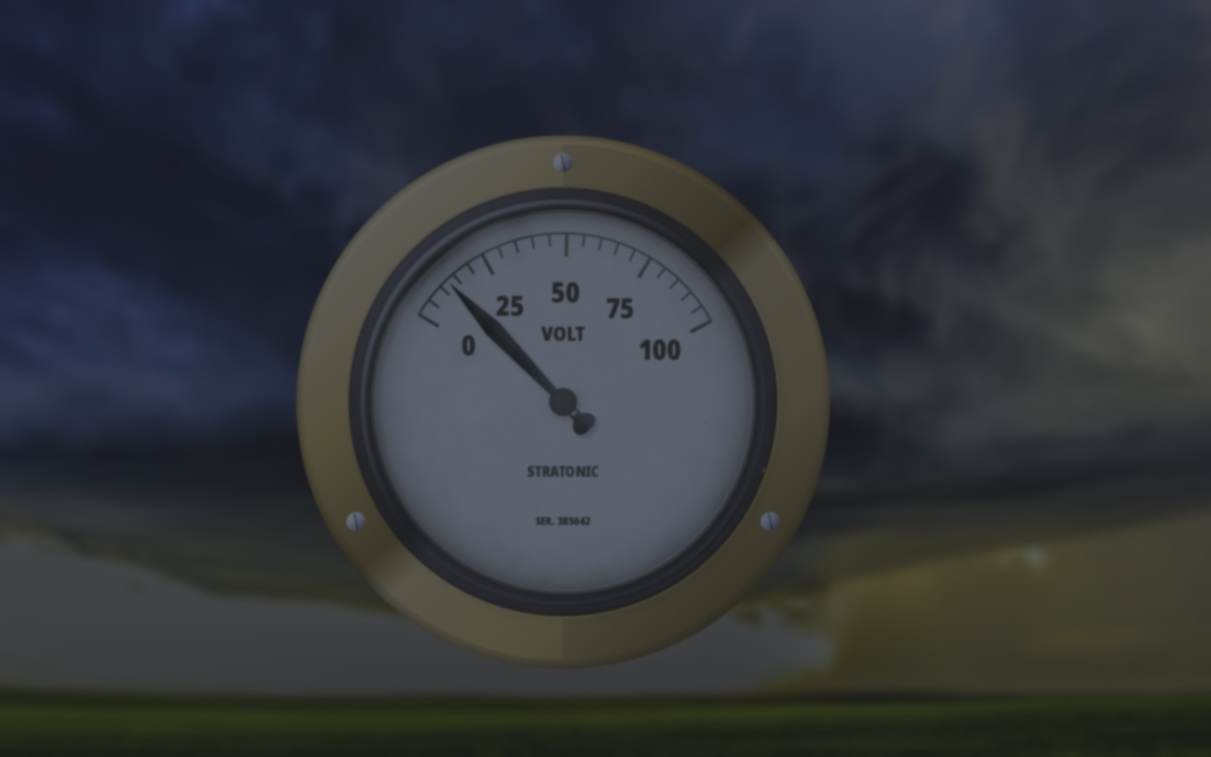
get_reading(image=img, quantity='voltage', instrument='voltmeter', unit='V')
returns 12.5 V
